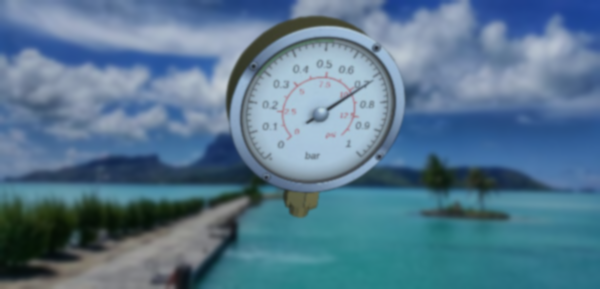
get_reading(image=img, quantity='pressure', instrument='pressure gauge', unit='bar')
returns 0.7 bar
